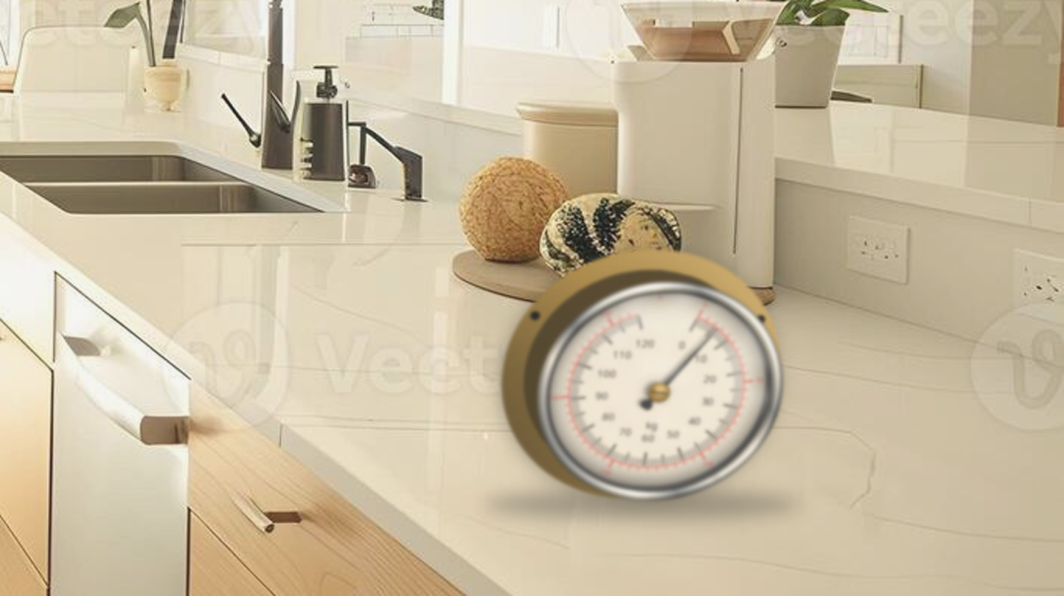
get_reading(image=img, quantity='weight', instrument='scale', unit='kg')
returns 5 kg
